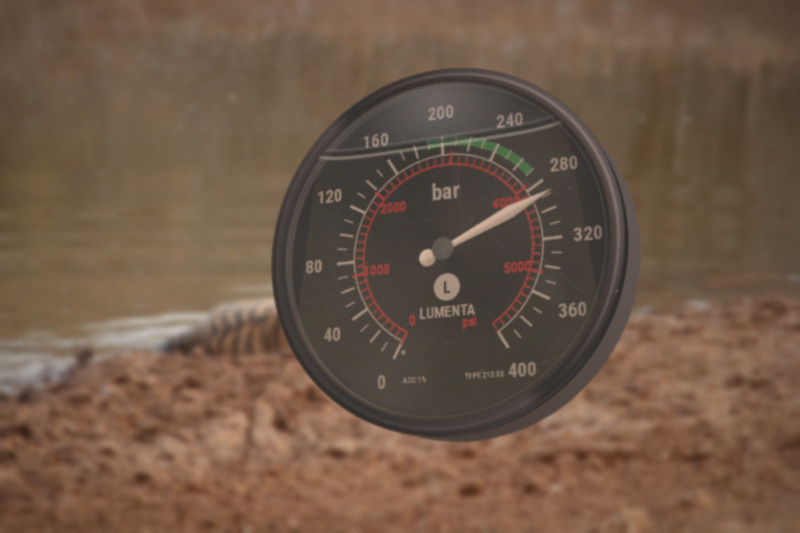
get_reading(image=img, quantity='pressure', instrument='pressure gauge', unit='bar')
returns 290 bar
